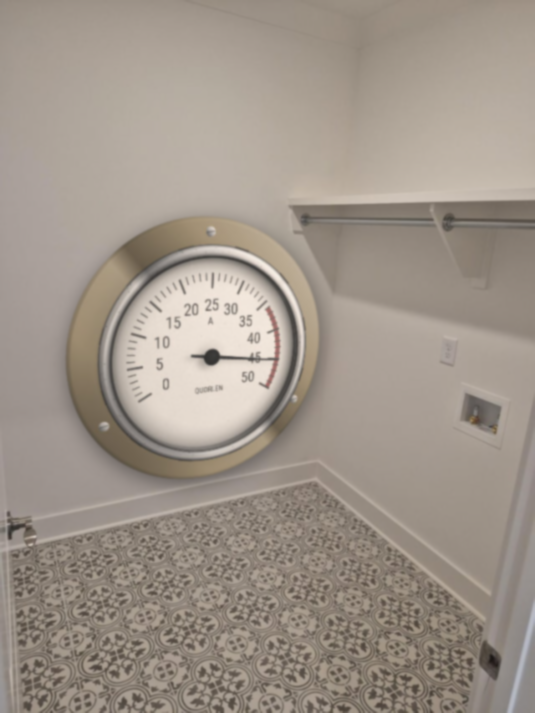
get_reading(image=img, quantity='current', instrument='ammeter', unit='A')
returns 45 A
